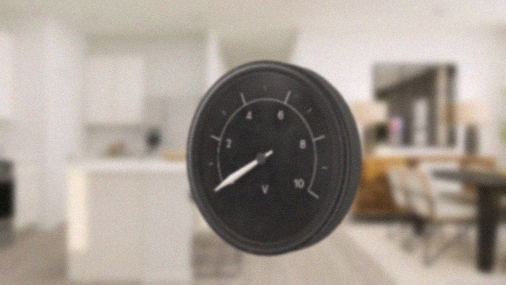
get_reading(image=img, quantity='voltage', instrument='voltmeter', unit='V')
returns 0 V
